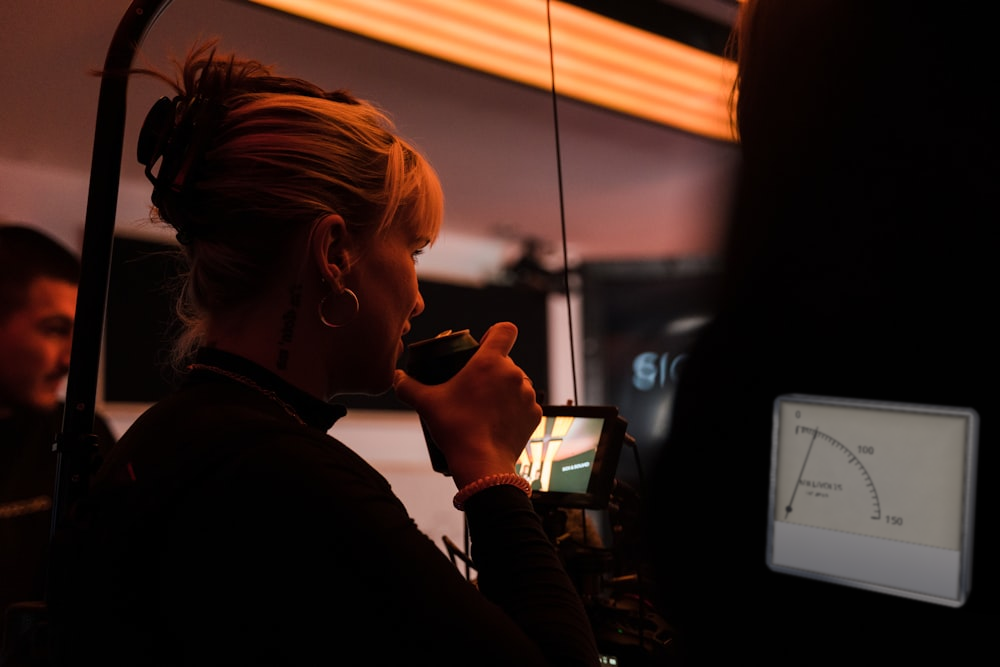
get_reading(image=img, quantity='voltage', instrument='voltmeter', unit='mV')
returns 50 mV
